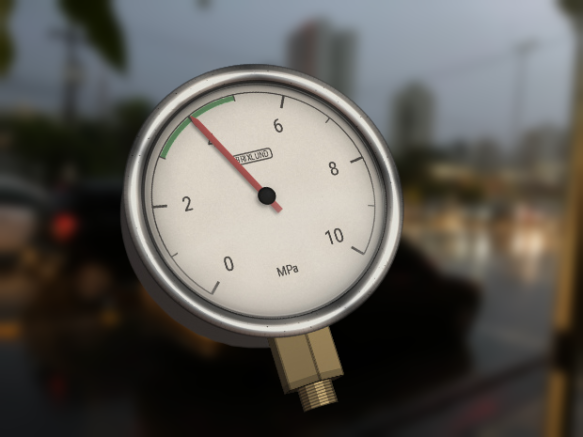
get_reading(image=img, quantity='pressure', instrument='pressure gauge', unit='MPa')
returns 4 MPa
